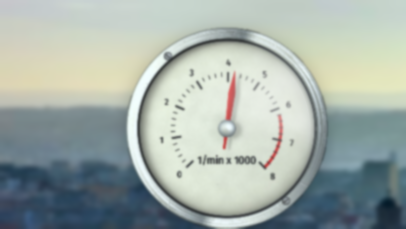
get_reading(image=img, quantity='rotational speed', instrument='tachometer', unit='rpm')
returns 4200 rpm
